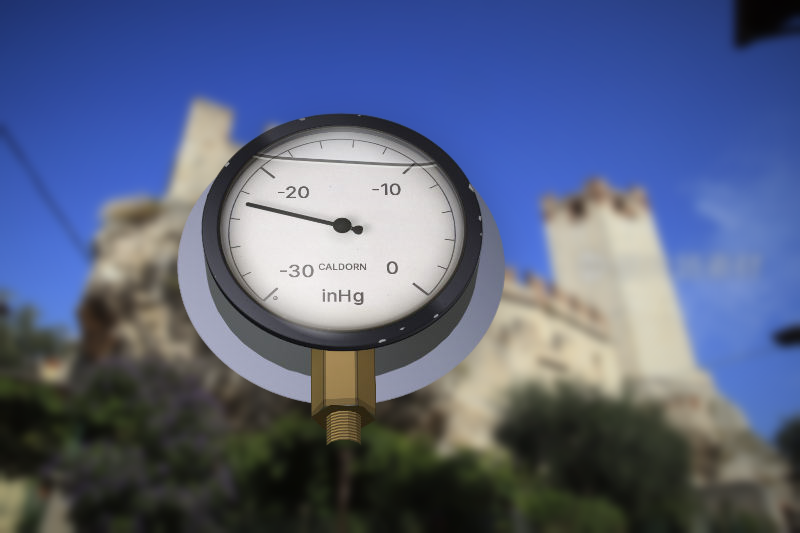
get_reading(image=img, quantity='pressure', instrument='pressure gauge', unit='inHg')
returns -23 inHg
